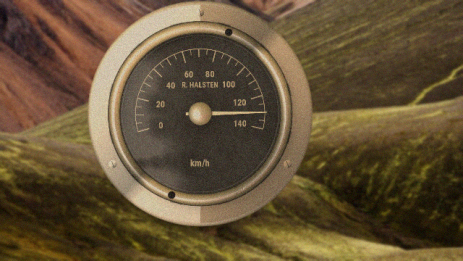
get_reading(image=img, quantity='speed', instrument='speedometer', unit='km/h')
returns 130 km/h
